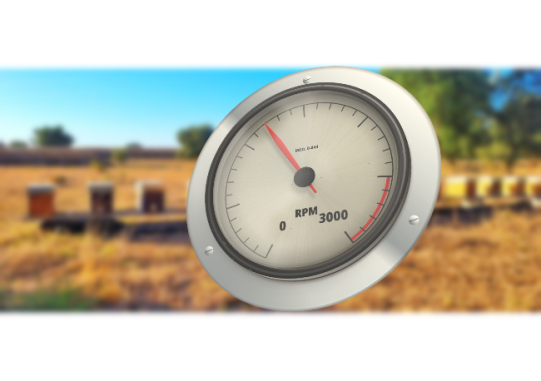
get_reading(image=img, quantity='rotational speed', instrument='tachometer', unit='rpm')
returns 1200 rpm
